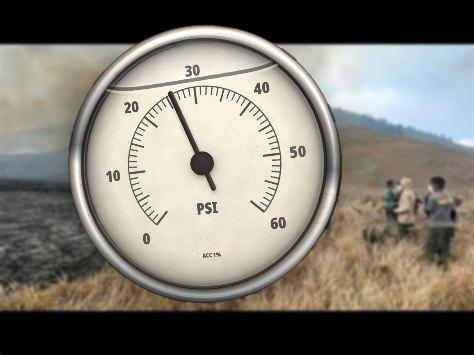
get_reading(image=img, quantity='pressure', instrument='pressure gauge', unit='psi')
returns 26 psi
